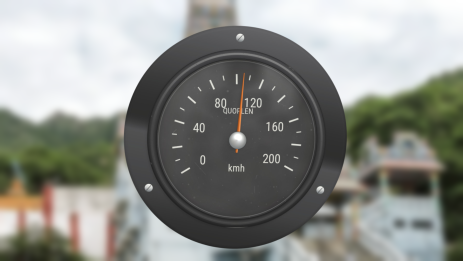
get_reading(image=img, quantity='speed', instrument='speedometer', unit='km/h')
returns 105 km/h
